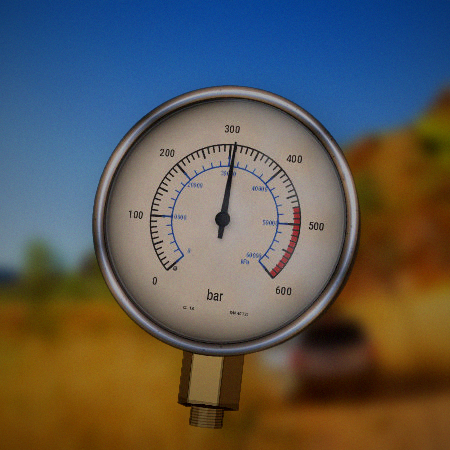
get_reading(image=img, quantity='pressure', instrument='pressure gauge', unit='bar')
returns 310 bar
